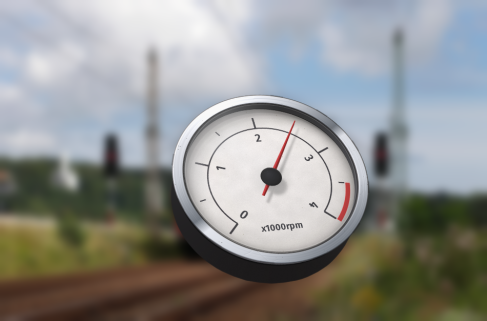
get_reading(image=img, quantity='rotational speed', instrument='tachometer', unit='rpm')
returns 2500 rpm
